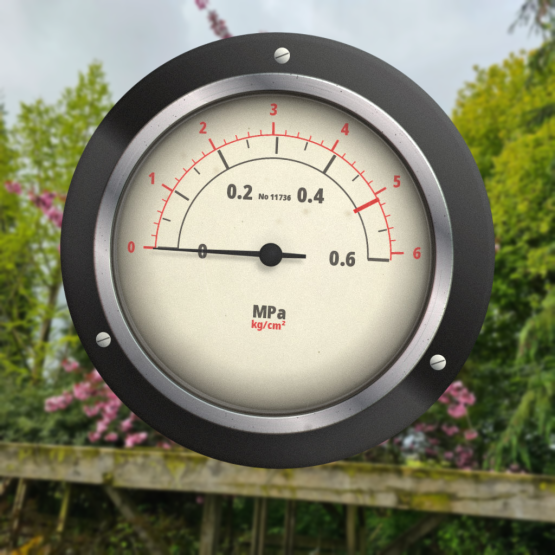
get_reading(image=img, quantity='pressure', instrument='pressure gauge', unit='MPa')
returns 0 MPa
